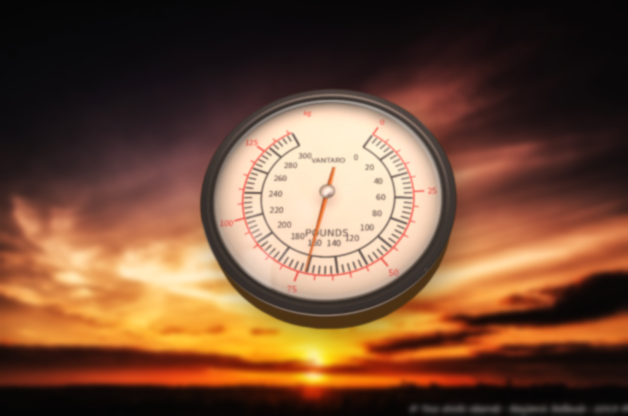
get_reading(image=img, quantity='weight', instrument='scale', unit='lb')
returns 160 lb
